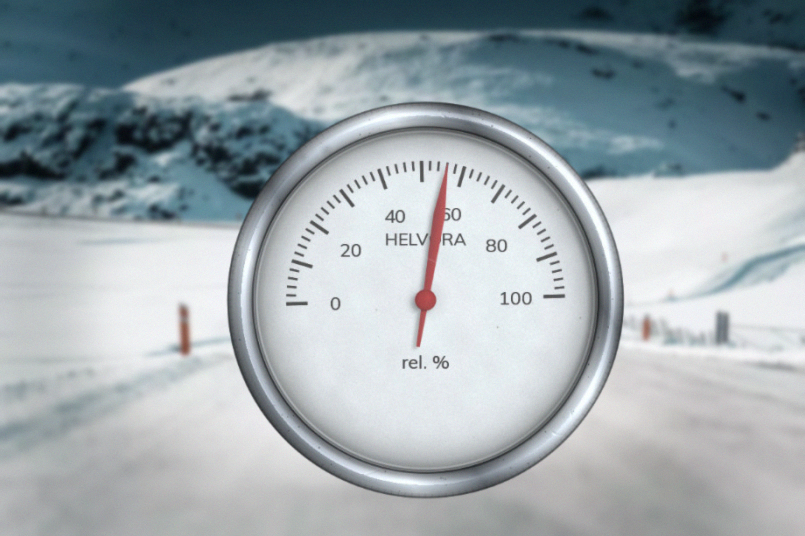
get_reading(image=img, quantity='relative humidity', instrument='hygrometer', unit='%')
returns 56 %
